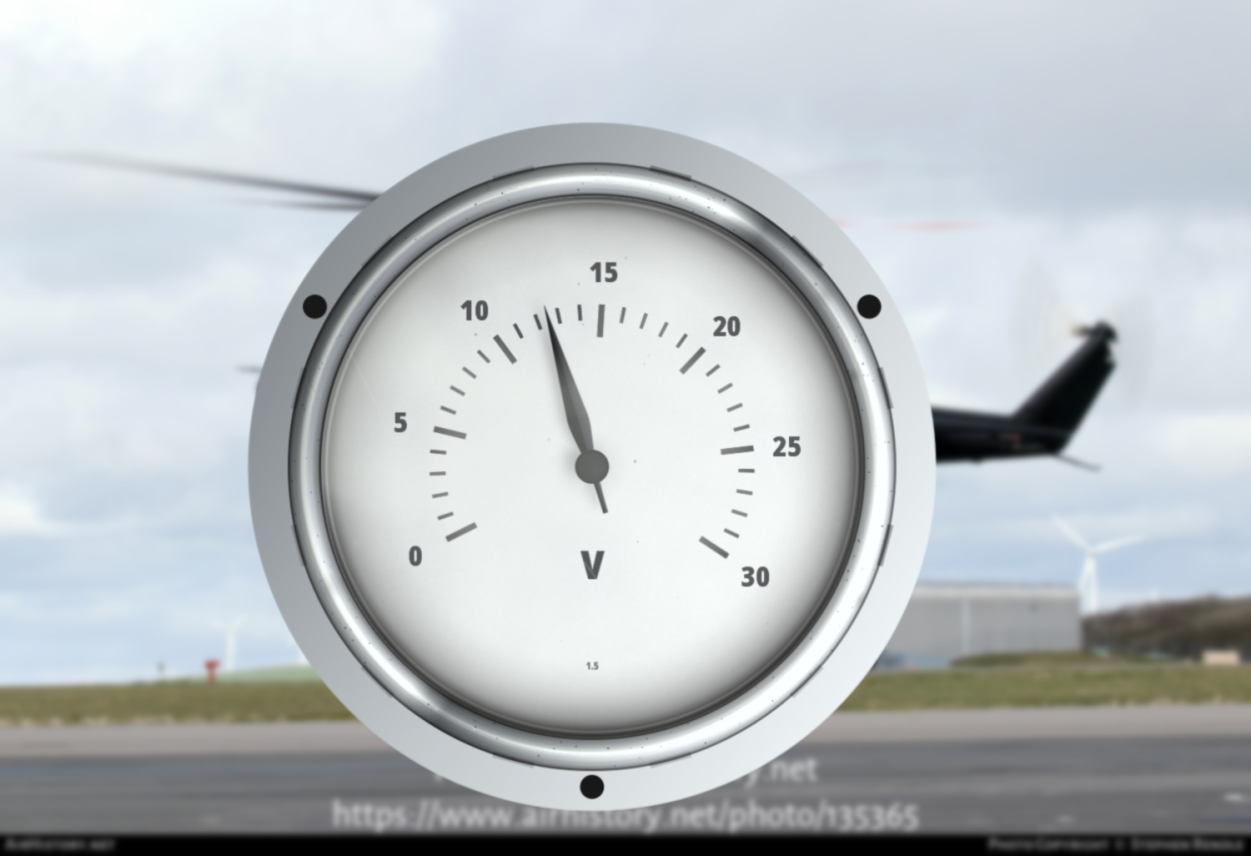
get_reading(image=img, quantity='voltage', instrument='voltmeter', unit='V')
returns 12.5 V
